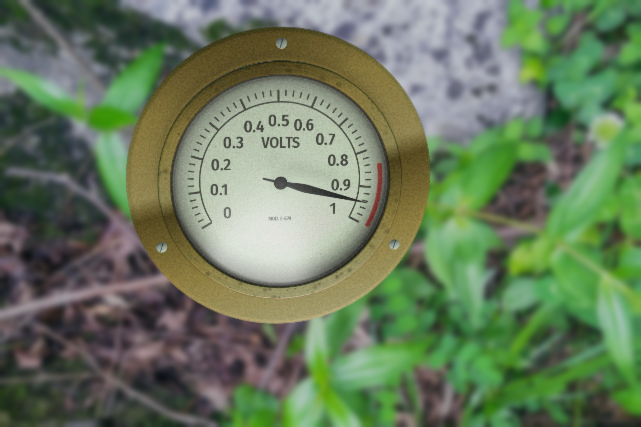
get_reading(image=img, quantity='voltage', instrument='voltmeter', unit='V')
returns 0.94 V
